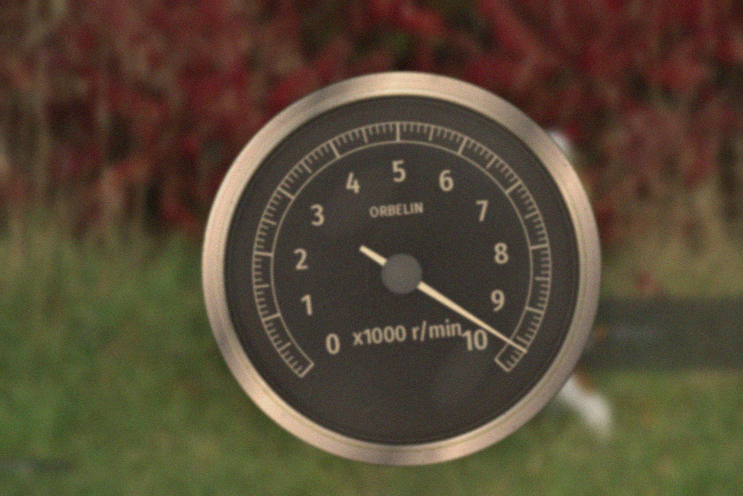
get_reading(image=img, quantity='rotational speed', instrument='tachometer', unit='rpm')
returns 9600 rpm
